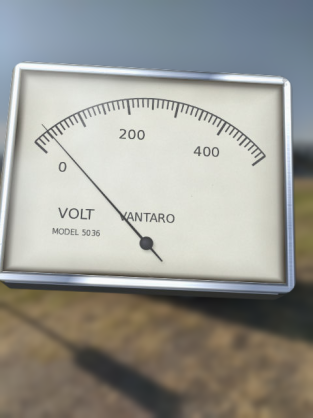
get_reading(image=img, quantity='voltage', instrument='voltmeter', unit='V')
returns 30 V
